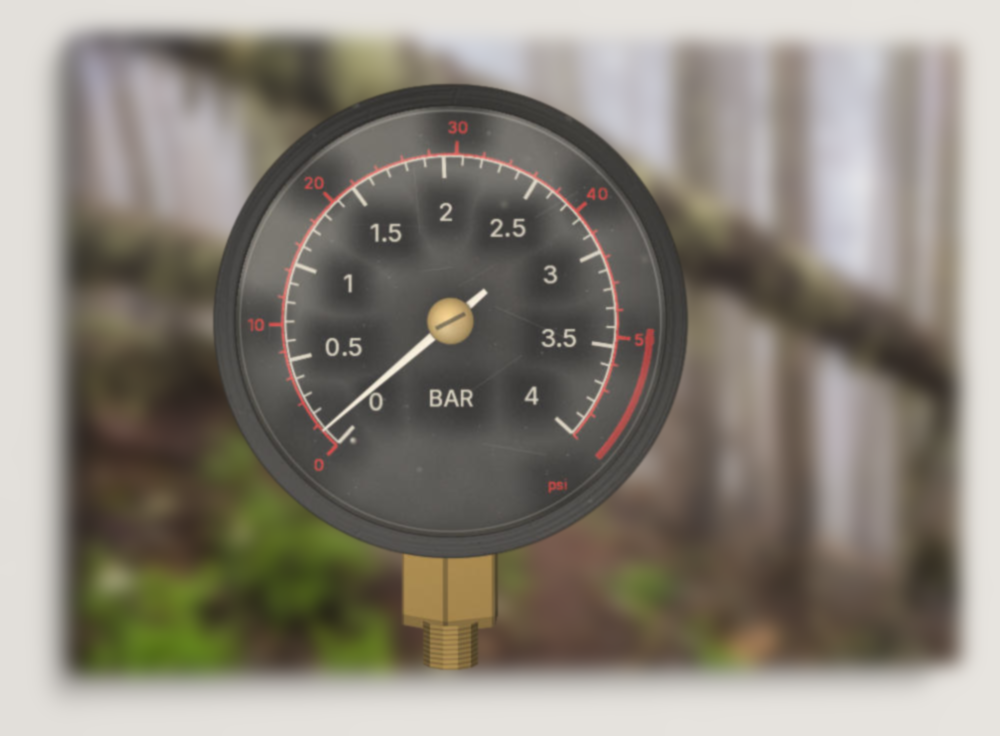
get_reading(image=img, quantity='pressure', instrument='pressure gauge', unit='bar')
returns 0.1 bar
